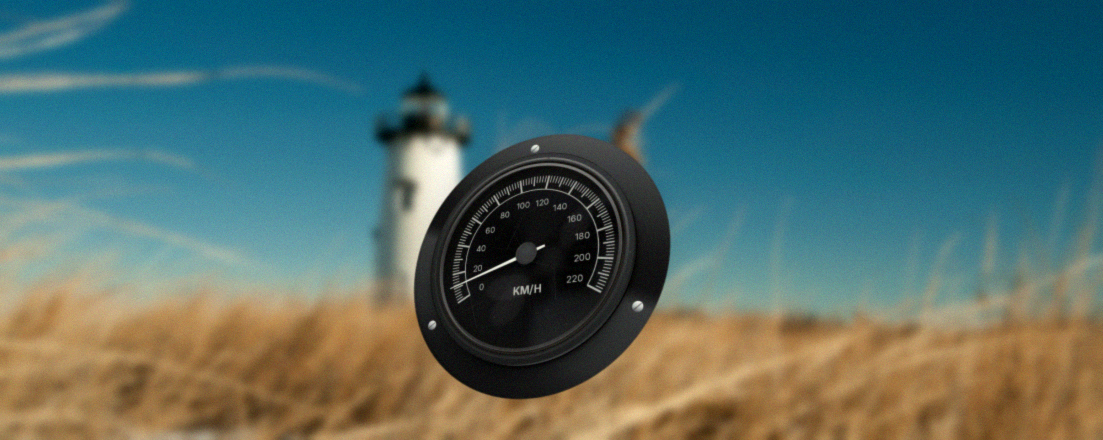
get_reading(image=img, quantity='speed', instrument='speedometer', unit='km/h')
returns 10 km/h
